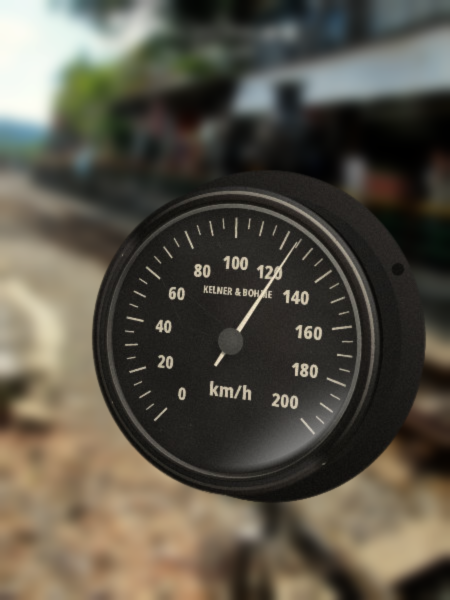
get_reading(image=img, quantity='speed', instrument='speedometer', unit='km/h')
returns 125 km/h
